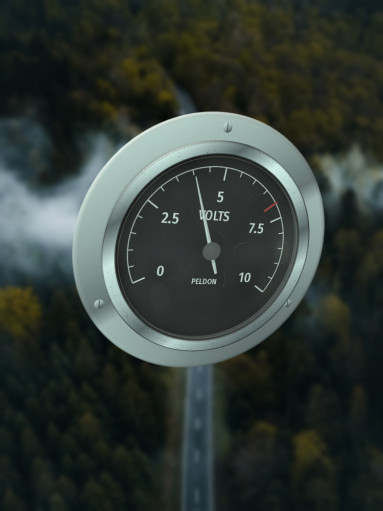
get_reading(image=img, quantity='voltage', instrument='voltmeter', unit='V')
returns 4 V
